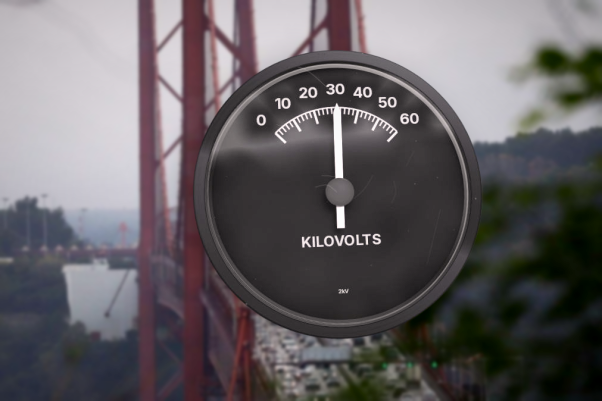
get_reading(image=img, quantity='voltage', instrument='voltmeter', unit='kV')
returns 30 kV
